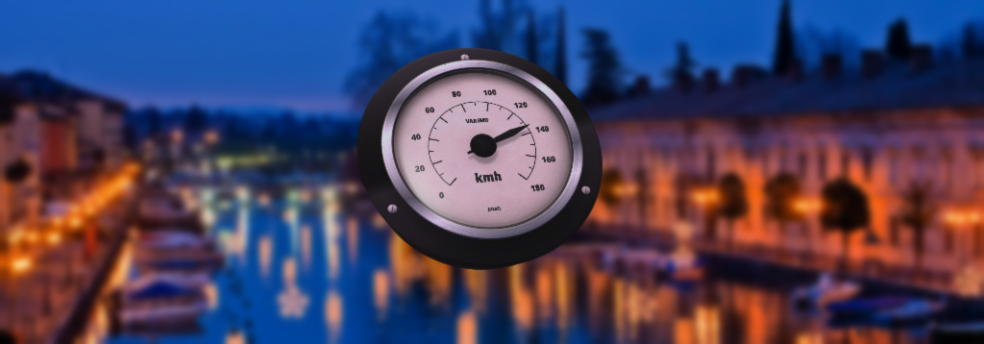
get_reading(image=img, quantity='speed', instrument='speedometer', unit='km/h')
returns 135 km/h
